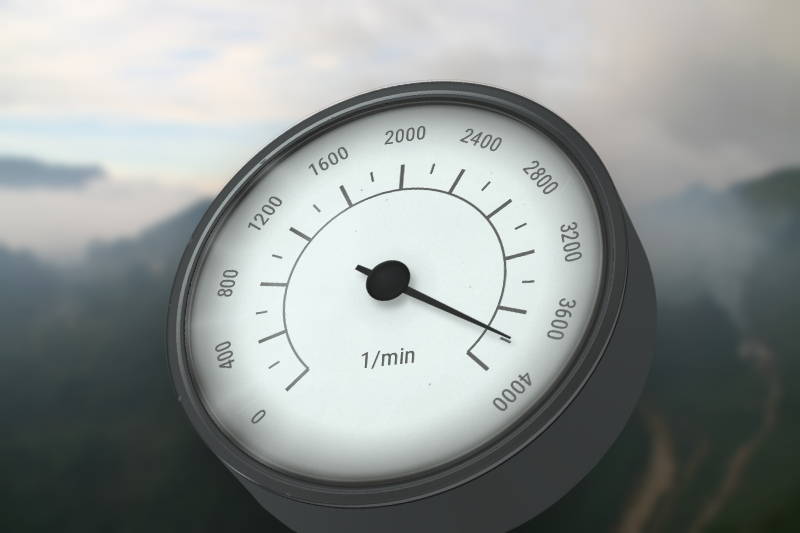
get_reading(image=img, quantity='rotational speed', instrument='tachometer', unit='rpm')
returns 3800 rpm
